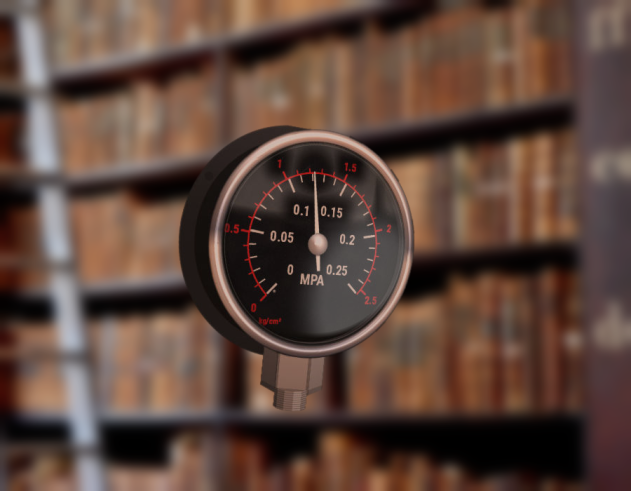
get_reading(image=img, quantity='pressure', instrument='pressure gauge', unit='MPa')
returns 0.12 MPa
